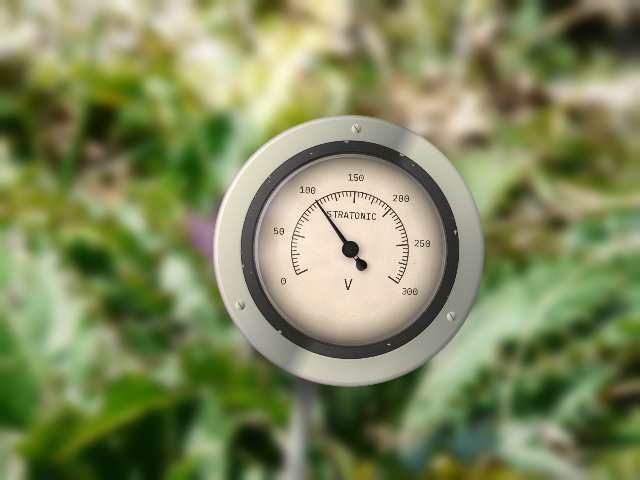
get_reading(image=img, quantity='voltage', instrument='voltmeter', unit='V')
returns 100 V
